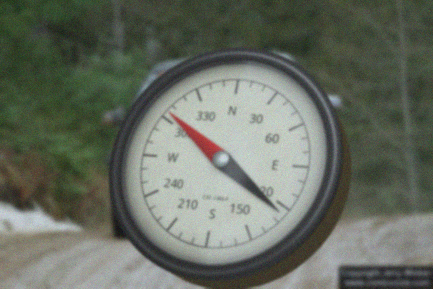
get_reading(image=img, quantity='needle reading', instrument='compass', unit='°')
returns 305 °
